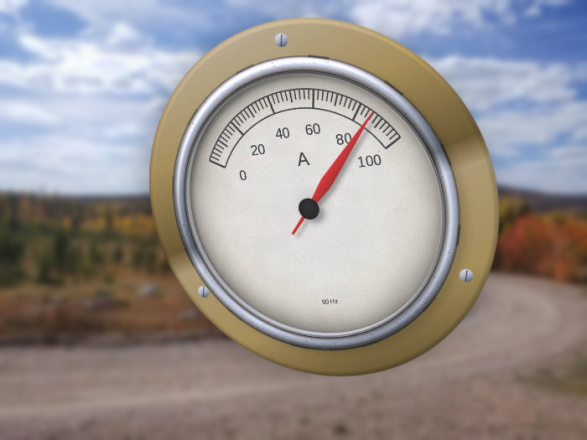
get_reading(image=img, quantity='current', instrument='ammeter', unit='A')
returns 86 A
